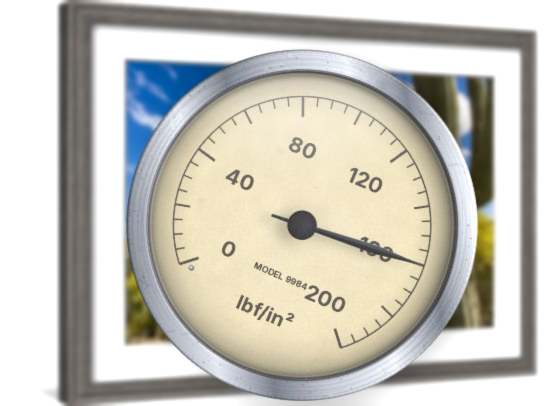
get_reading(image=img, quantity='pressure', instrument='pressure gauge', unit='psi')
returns 160 psi
